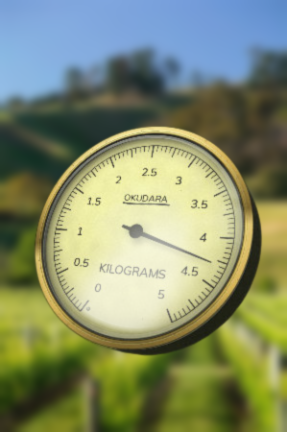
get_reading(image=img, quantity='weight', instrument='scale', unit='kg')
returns 4.3 kg
